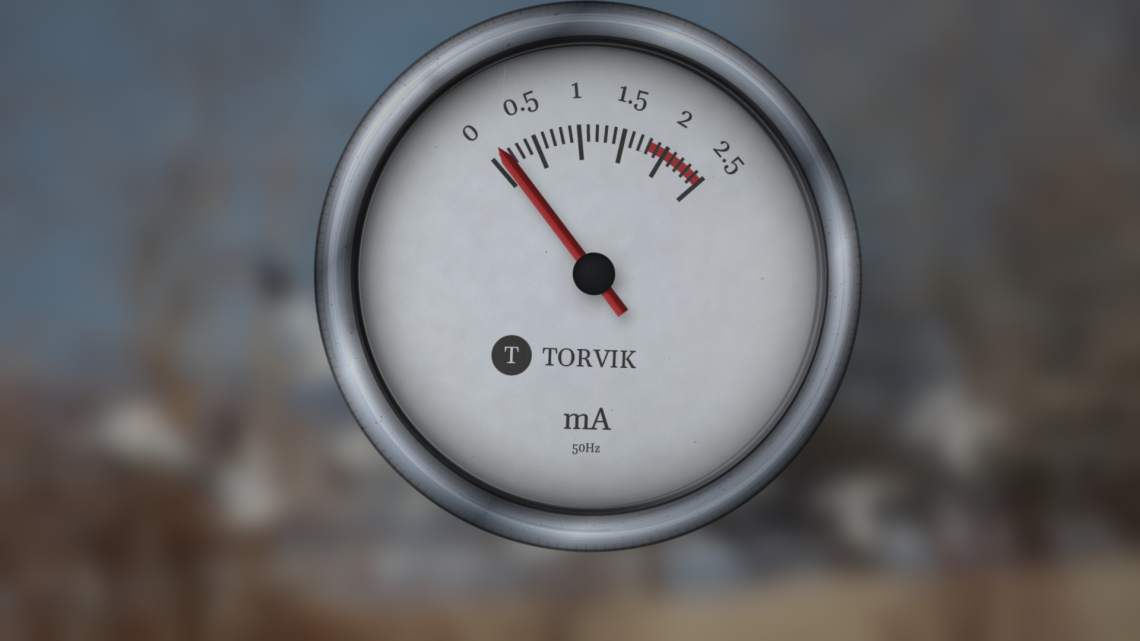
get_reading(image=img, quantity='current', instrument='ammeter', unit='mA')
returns 0.1 mA
